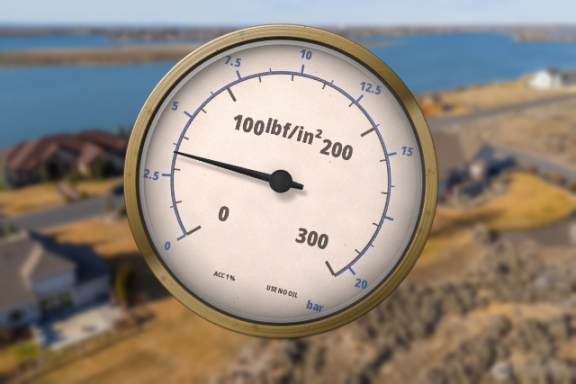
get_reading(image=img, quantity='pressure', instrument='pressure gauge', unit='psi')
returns 50 psi
